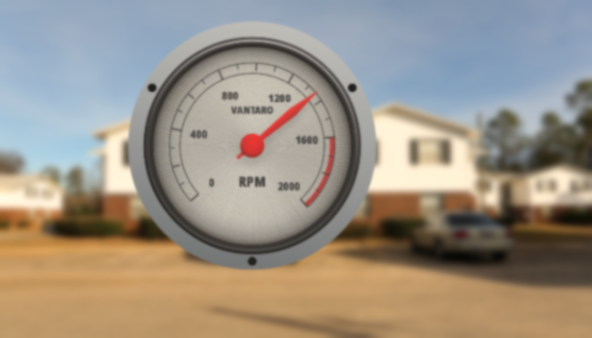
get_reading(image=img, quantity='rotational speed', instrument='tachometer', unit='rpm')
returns 1350 rpm
